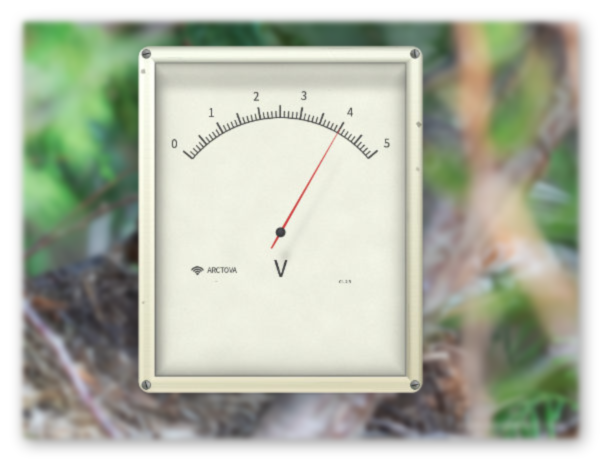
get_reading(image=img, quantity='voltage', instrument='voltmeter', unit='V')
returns 4 V
